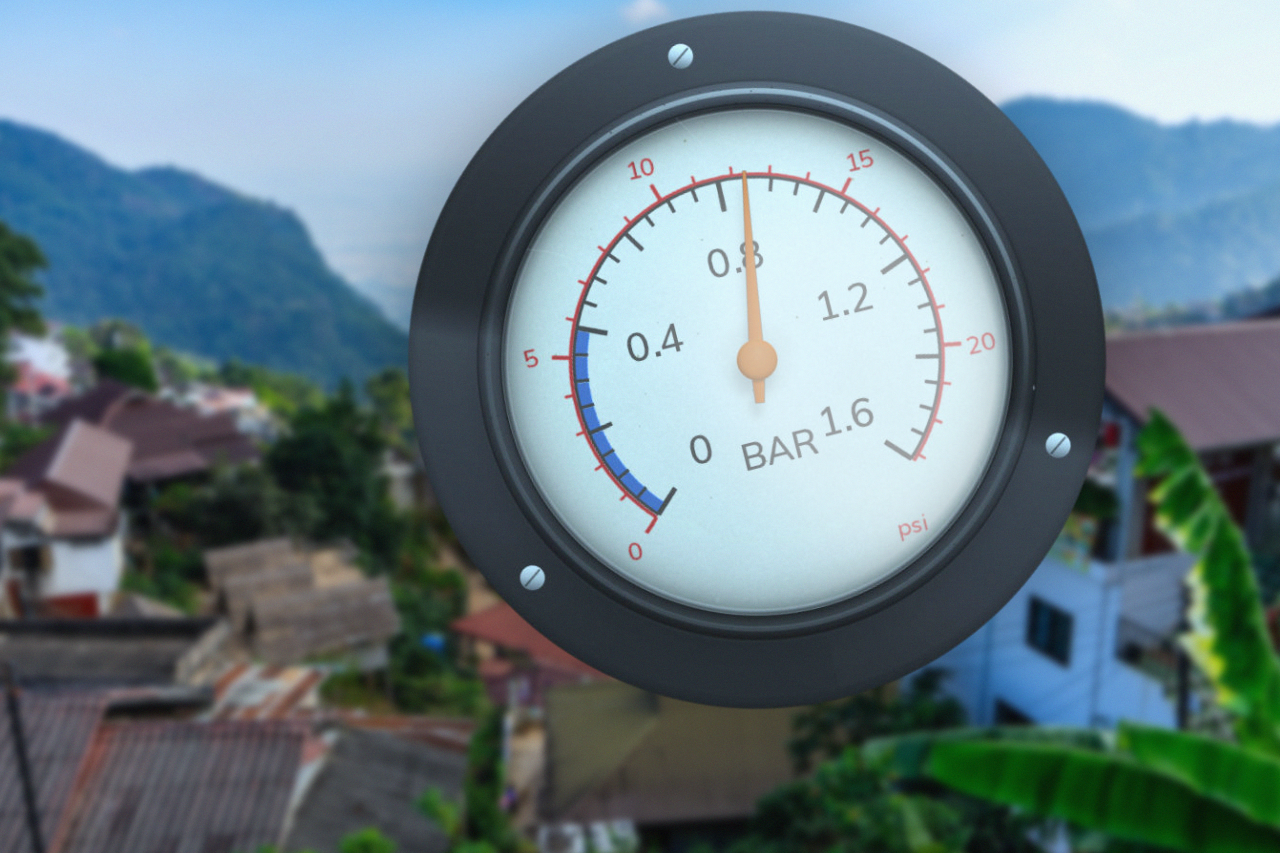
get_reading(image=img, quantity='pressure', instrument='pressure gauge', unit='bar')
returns 0.85 bar
